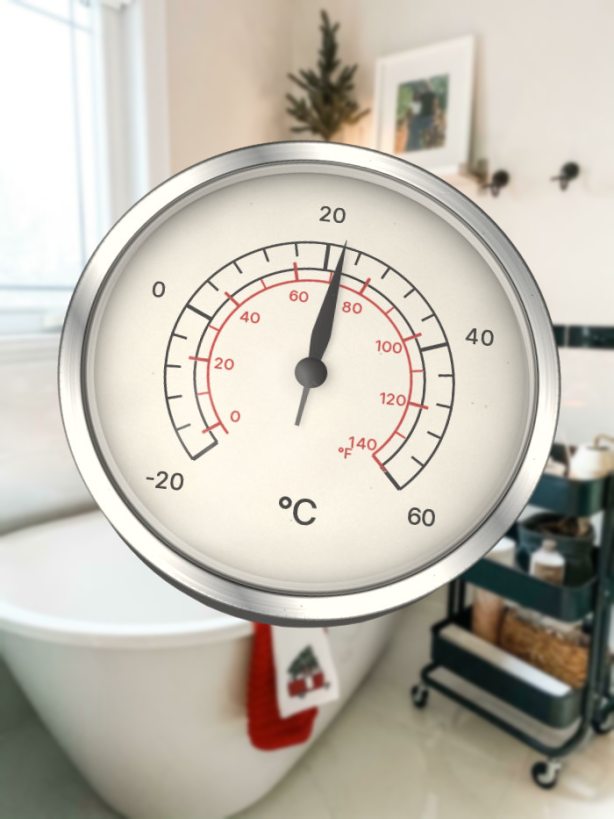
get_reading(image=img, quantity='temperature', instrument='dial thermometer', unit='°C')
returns 22 °C
